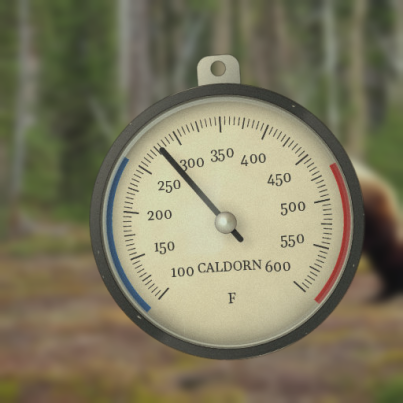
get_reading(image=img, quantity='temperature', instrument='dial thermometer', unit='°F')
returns 280 °F
